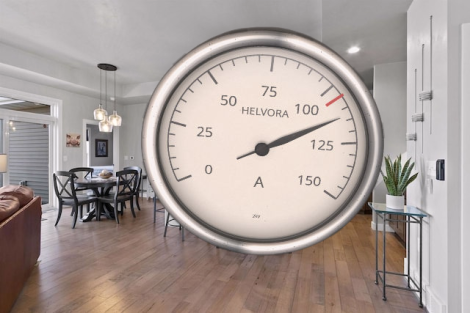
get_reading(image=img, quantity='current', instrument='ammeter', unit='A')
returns 112.5 A
